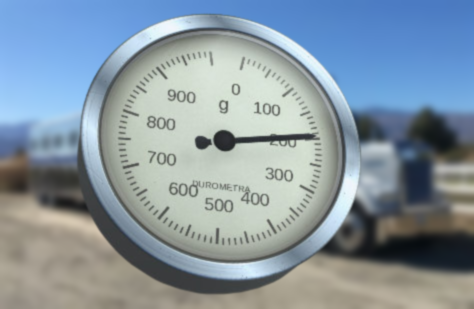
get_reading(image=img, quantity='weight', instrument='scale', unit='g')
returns 200 g
